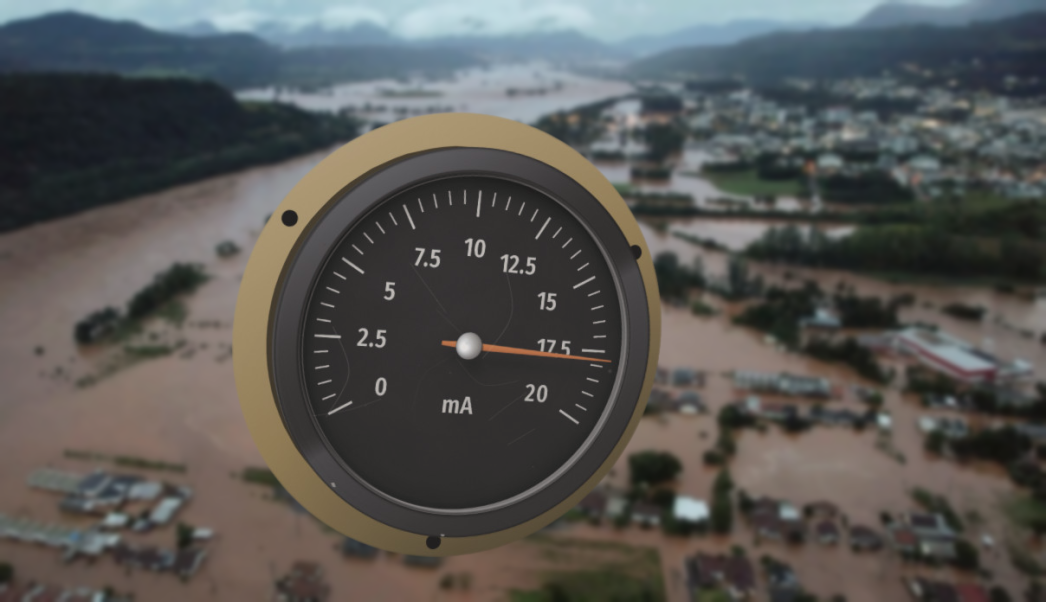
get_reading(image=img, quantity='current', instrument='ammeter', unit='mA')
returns 17.75 mA
